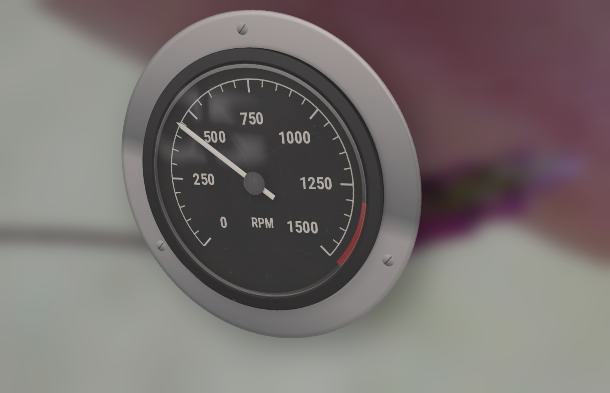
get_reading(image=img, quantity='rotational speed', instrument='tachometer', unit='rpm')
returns 450 rpm
